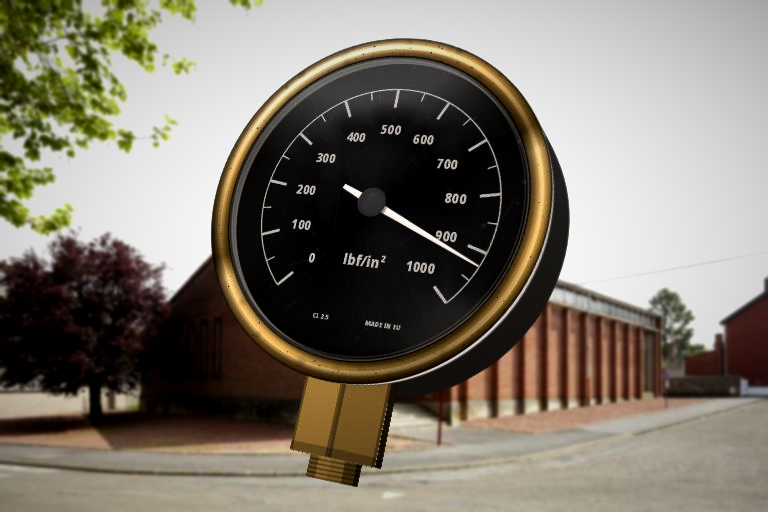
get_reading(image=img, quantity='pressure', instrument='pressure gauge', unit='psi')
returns 925 psi
